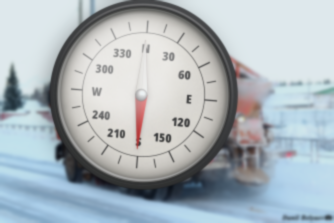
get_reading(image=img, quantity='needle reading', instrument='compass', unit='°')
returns 180 °
